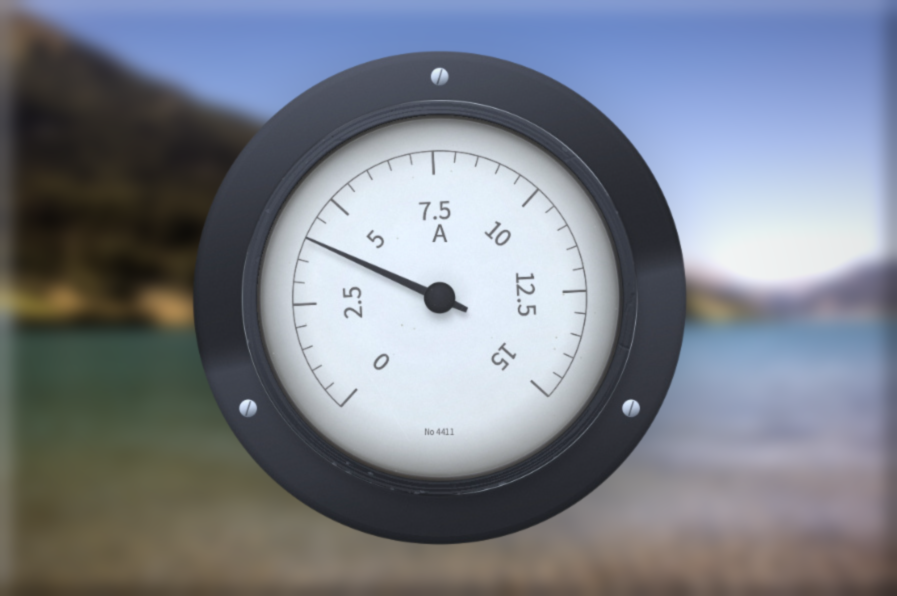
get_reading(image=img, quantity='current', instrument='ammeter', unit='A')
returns 4 A
